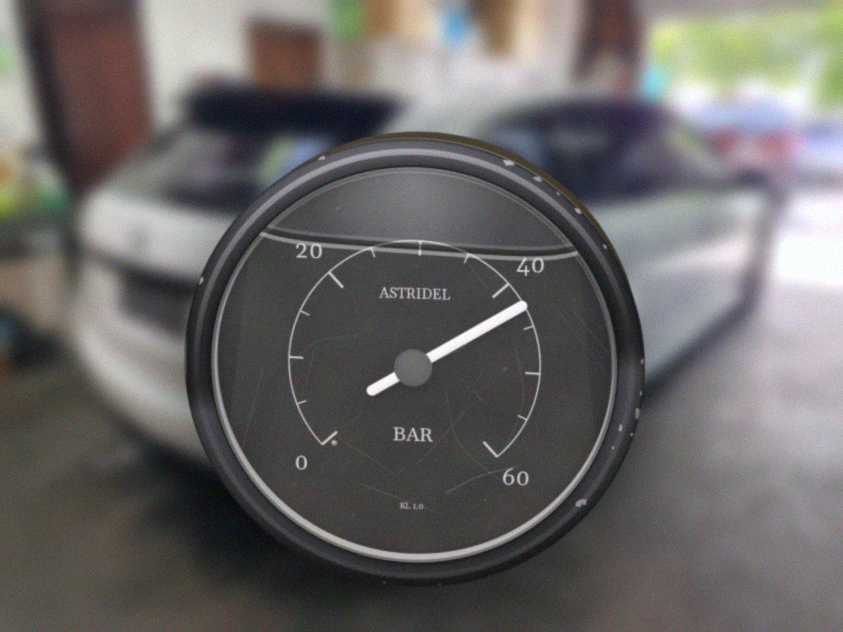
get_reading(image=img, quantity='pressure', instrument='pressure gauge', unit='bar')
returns 42.5 bar
